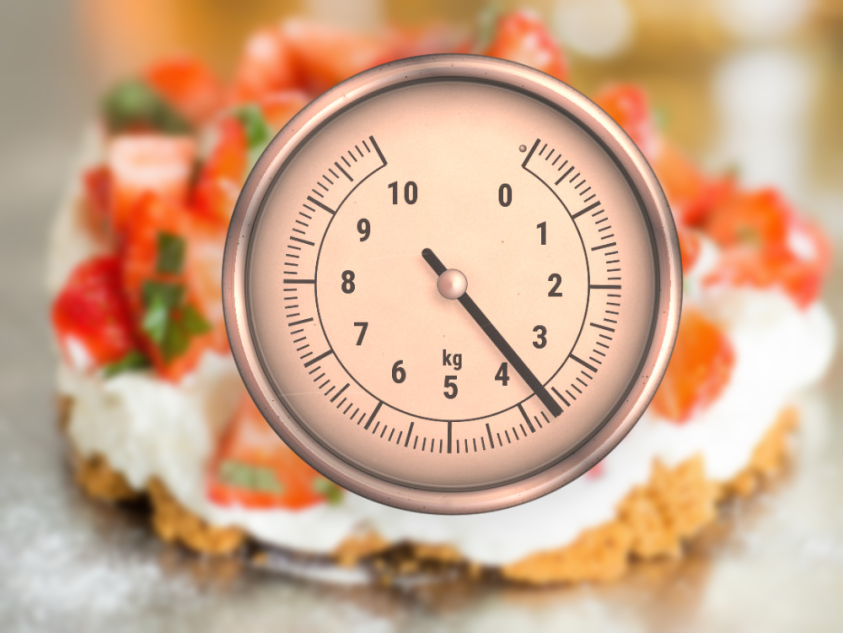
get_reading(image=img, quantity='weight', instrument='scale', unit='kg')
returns 3.65 kg
